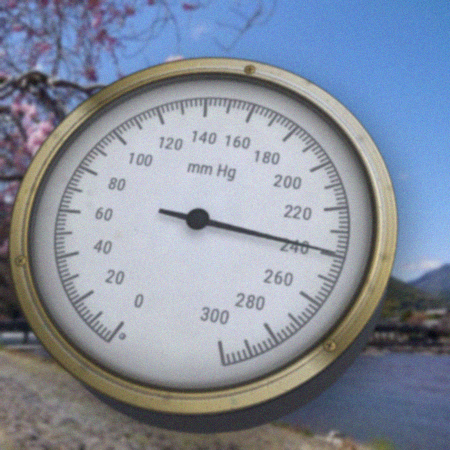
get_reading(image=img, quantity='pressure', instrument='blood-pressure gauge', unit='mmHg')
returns 240 mmHg
